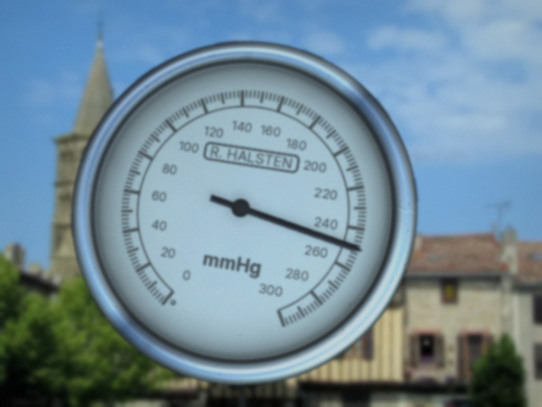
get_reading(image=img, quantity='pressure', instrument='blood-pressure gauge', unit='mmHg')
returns 250 mmHg
